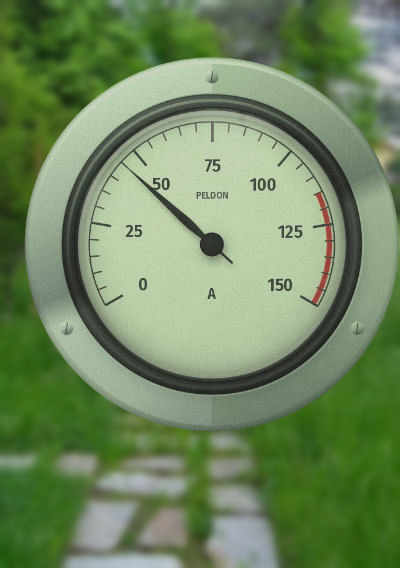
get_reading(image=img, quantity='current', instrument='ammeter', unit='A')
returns 45 A
